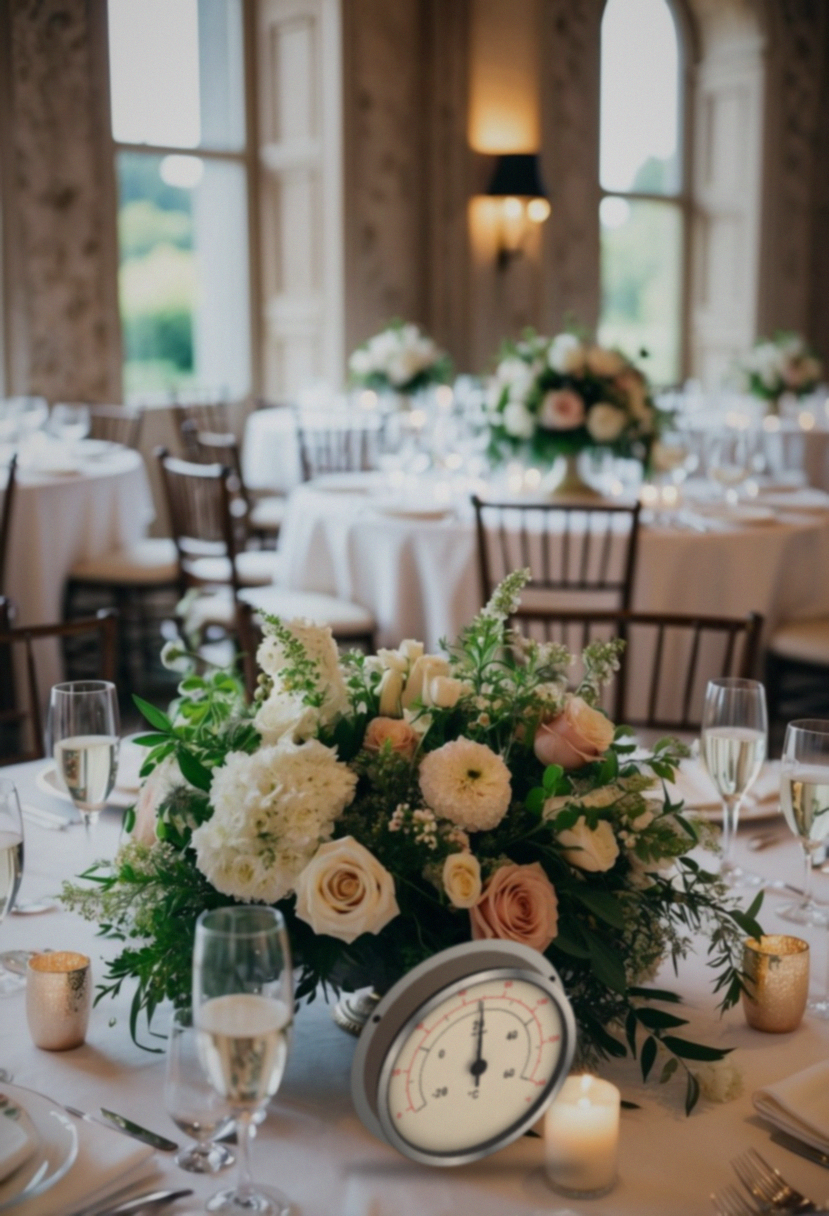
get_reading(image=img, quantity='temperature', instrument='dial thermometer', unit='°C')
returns 20 °C
